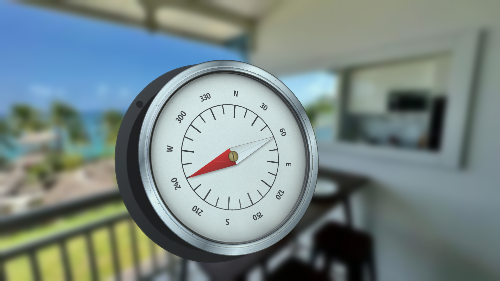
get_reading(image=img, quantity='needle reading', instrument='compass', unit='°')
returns 240 °
